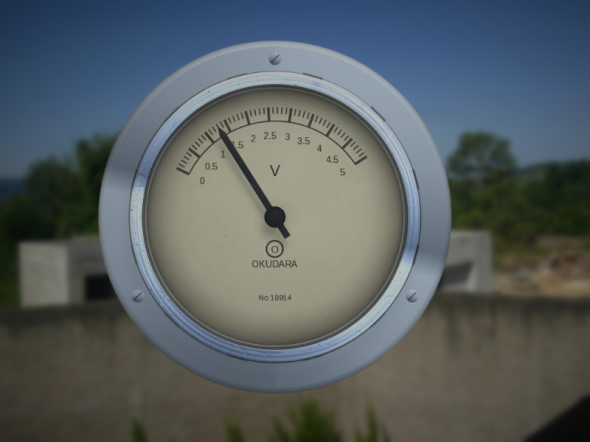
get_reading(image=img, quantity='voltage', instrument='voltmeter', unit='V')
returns 1.3 V
